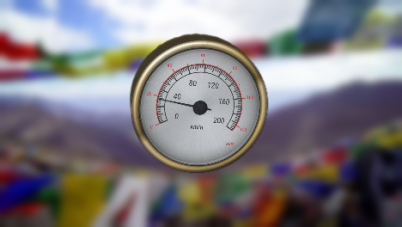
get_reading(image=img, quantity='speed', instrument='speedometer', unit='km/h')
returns 30 km/h
